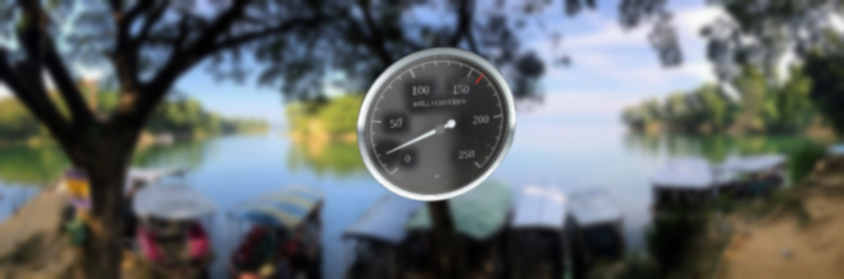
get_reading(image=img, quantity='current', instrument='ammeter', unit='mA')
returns 20 mA
